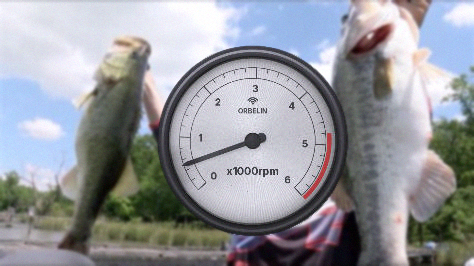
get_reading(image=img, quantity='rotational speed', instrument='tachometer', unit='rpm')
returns 500 rpm
